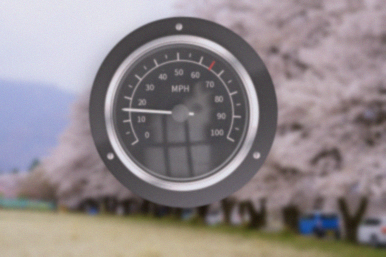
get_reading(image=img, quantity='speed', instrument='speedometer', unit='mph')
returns 15 mph
